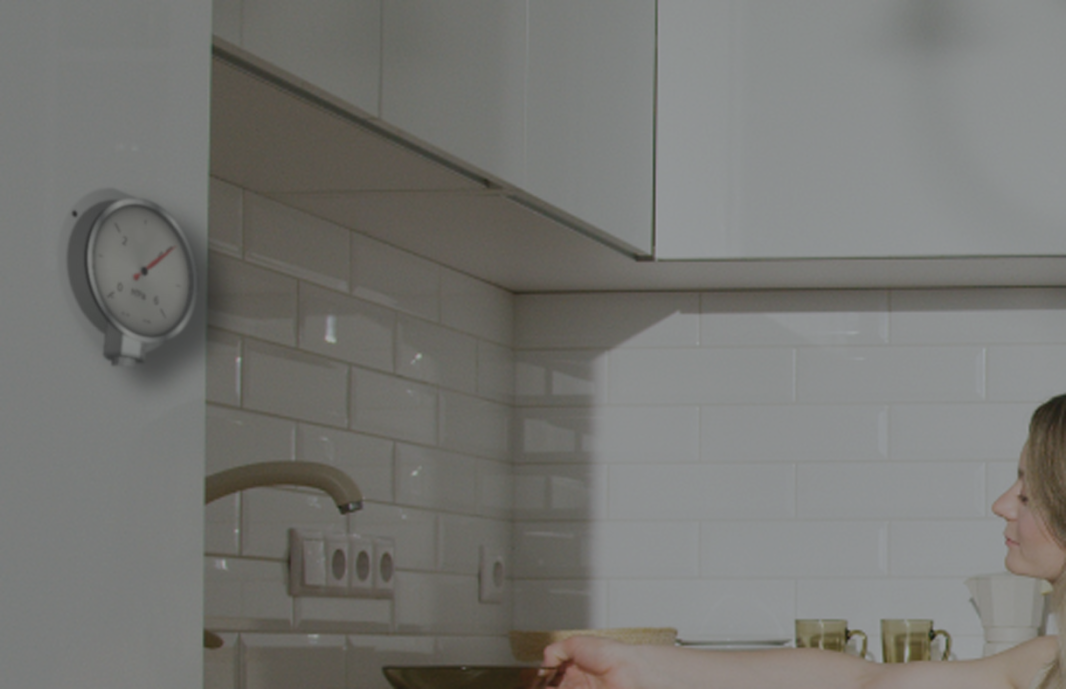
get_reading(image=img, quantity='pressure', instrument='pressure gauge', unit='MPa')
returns 4 MPa
